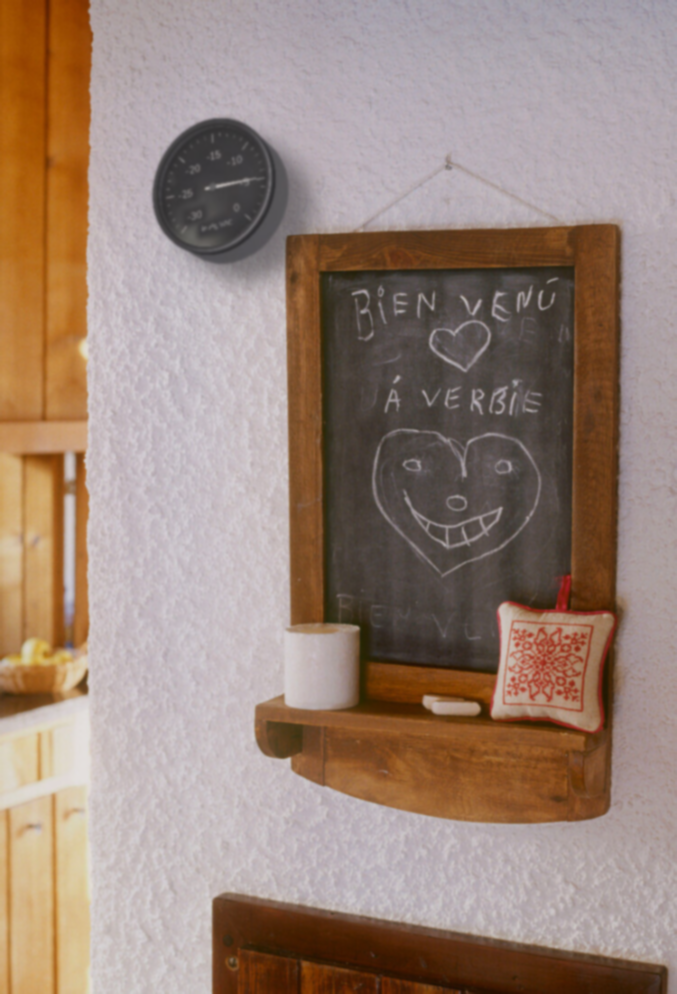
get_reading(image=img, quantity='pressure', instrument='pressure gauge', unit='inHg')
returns -5 inHg
